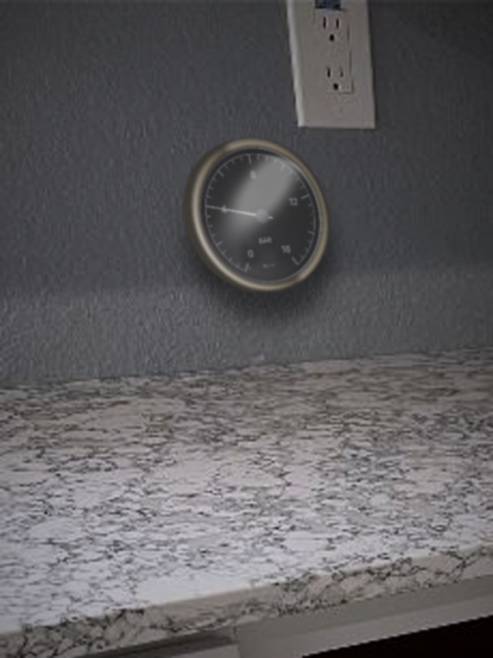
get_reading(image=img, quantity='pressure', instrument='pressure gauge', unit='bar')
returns 4 bar
